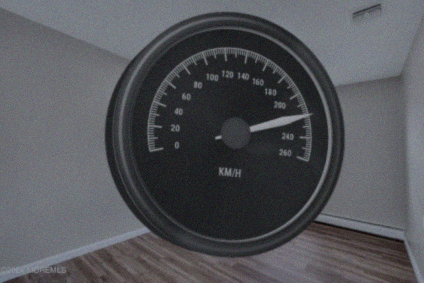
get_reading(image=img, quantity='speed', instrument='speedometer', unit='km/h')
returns 220 km/h
